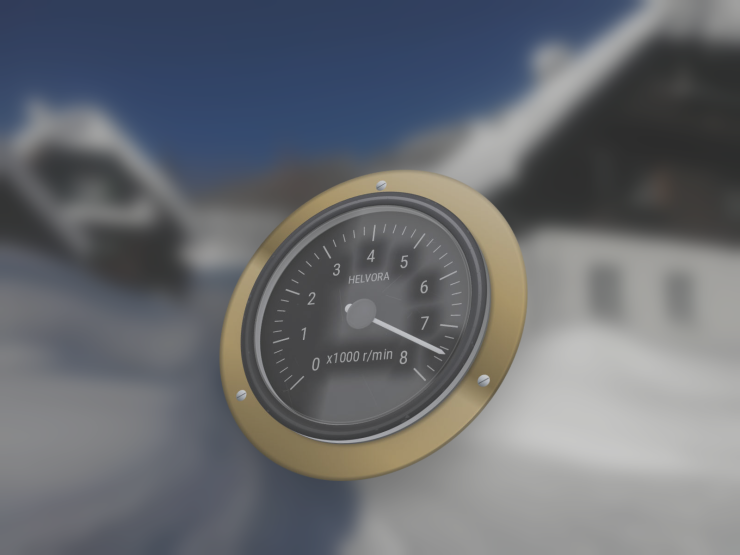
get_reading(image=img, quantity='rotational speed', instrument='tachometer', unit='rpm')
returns 7500 rpm
